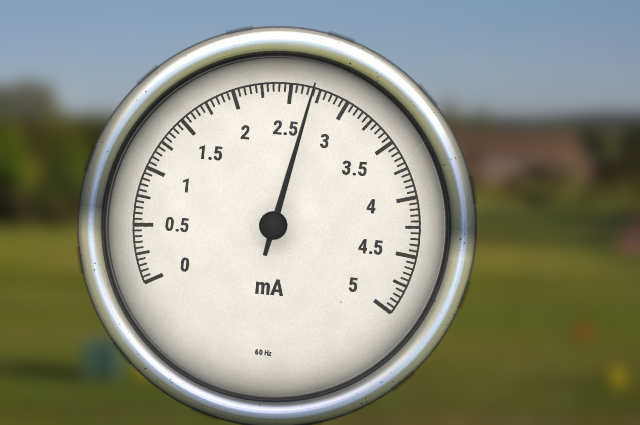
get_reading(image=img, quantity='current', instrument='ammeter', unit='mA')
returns 2.7 mA
